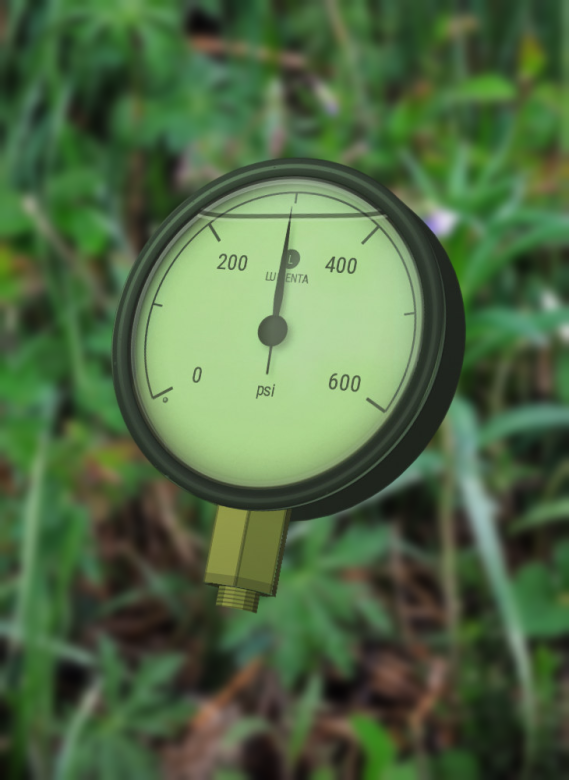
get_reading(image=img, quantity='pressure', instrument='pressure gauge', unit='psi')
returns 300 psi
